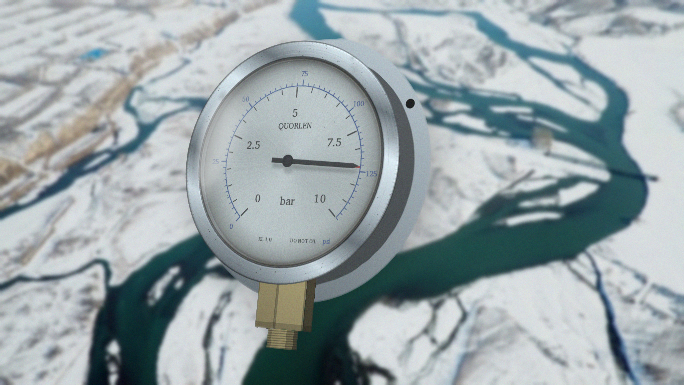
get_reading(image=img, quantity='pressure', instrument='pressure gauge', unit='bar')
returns 8.5 bar
